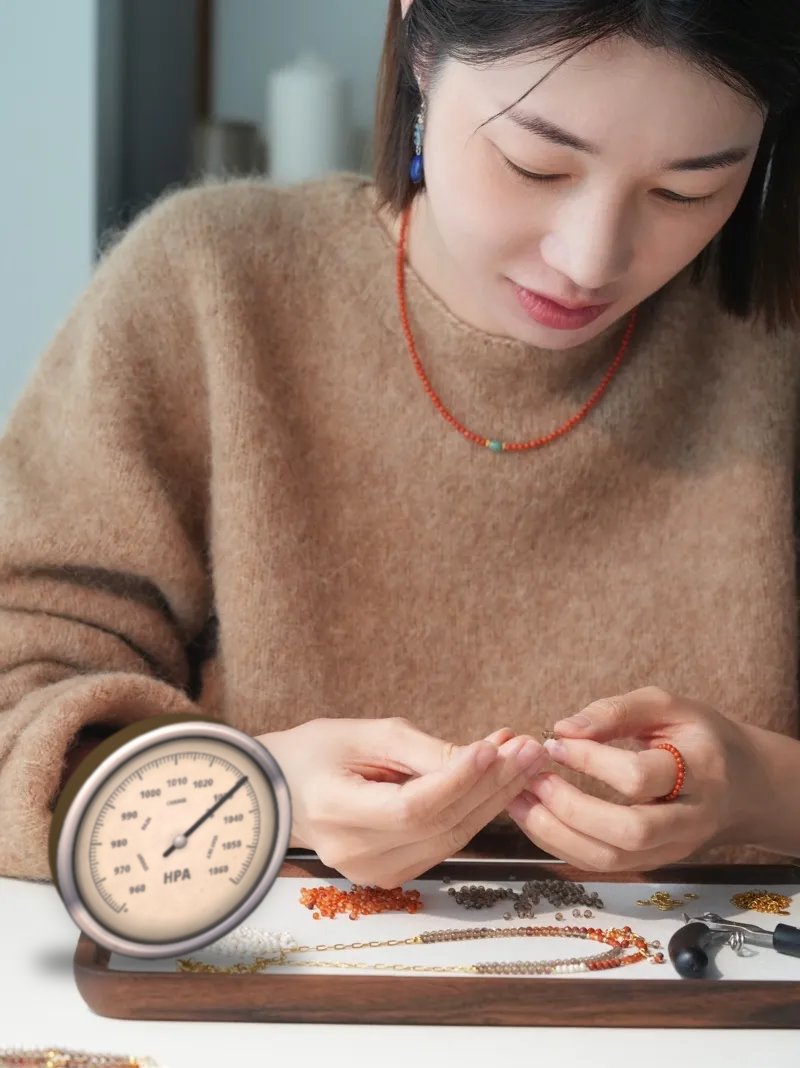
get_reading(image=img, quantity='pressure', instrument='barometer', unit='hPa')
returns 1030 hPa
